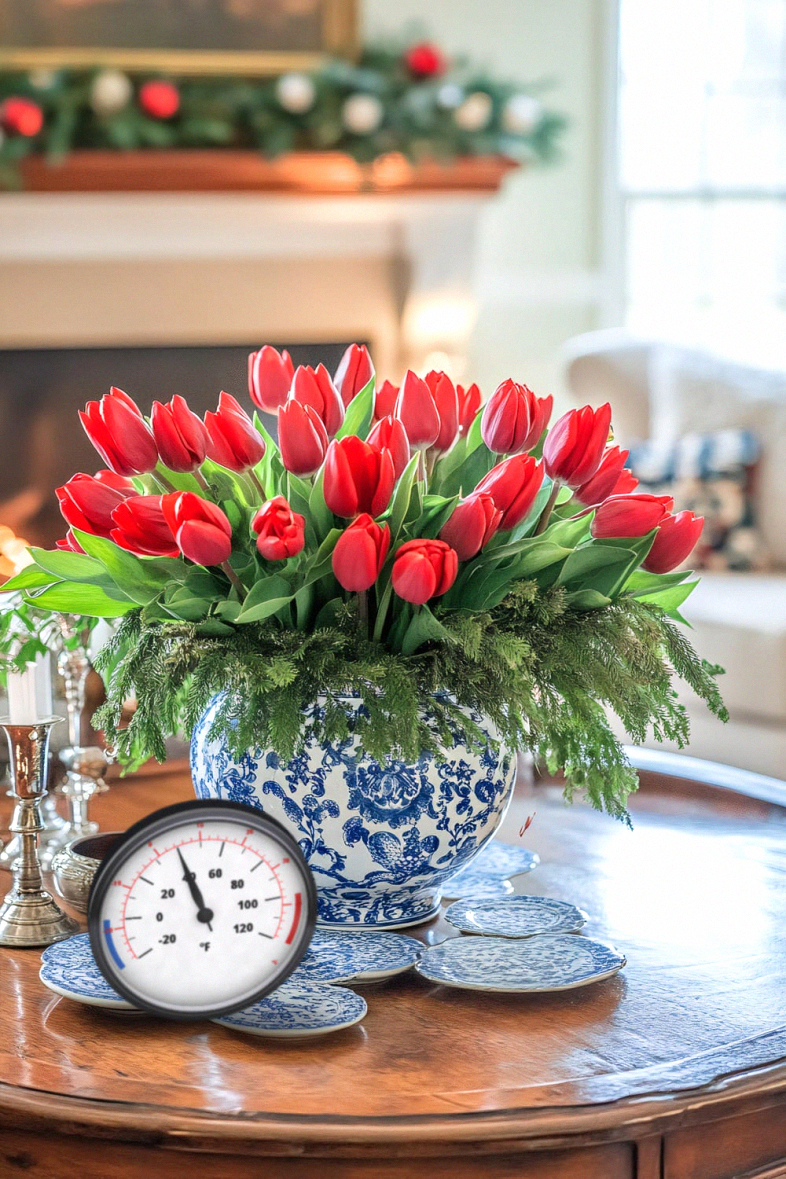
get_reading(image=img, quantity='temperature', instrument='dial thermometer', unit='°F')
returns 40 °F
